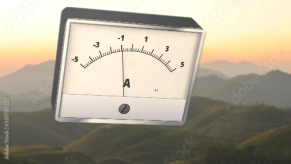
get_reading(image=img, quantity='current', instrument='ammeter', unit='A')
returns -1 A
